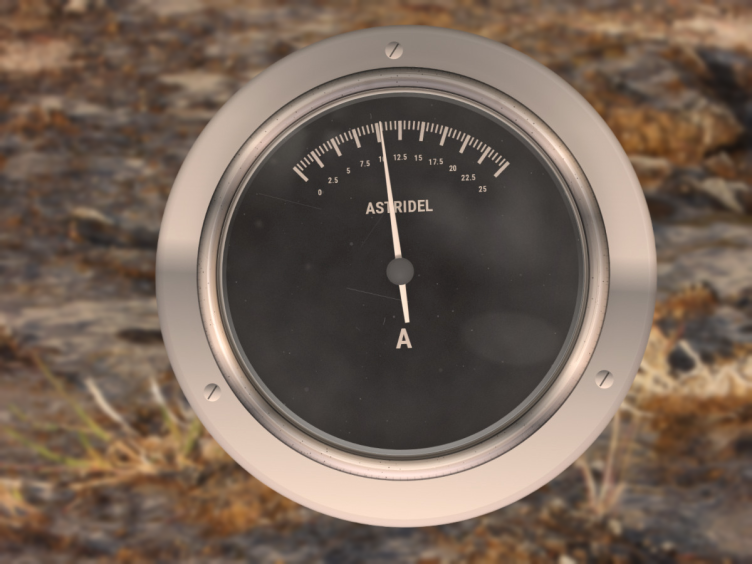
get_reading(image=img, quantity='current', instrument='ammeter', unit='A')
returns 10.5 A
